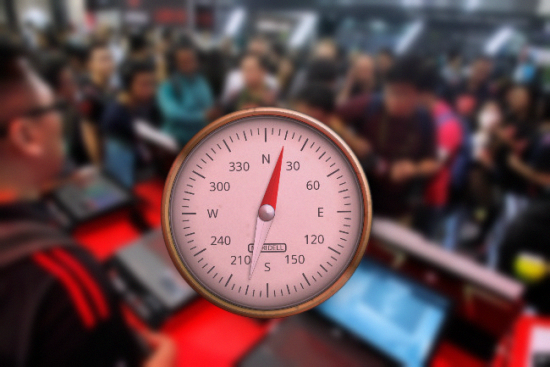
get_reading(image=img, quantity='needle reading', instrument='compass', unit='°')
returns 15 °
